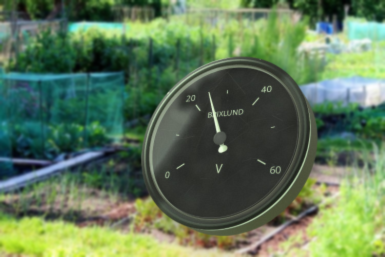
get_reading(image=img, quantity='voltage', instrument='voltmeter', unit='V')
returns 25 V
